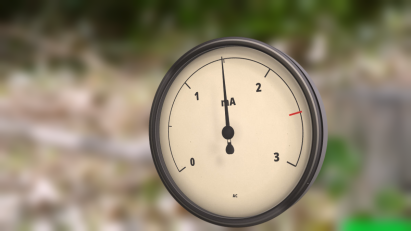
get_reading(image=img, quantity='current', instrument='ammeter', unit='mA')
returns 1.5 mA
